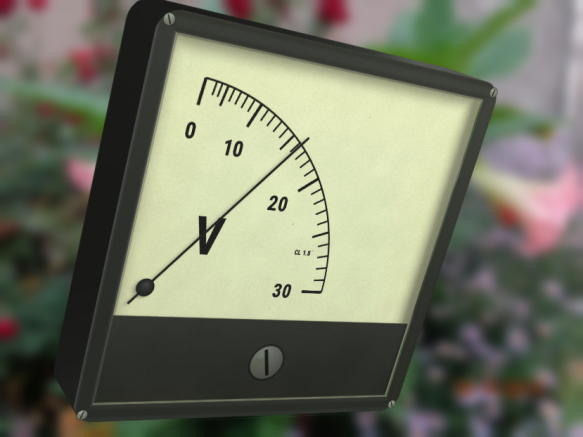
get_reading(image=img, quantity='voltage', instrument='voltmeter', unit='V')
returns 16 V
